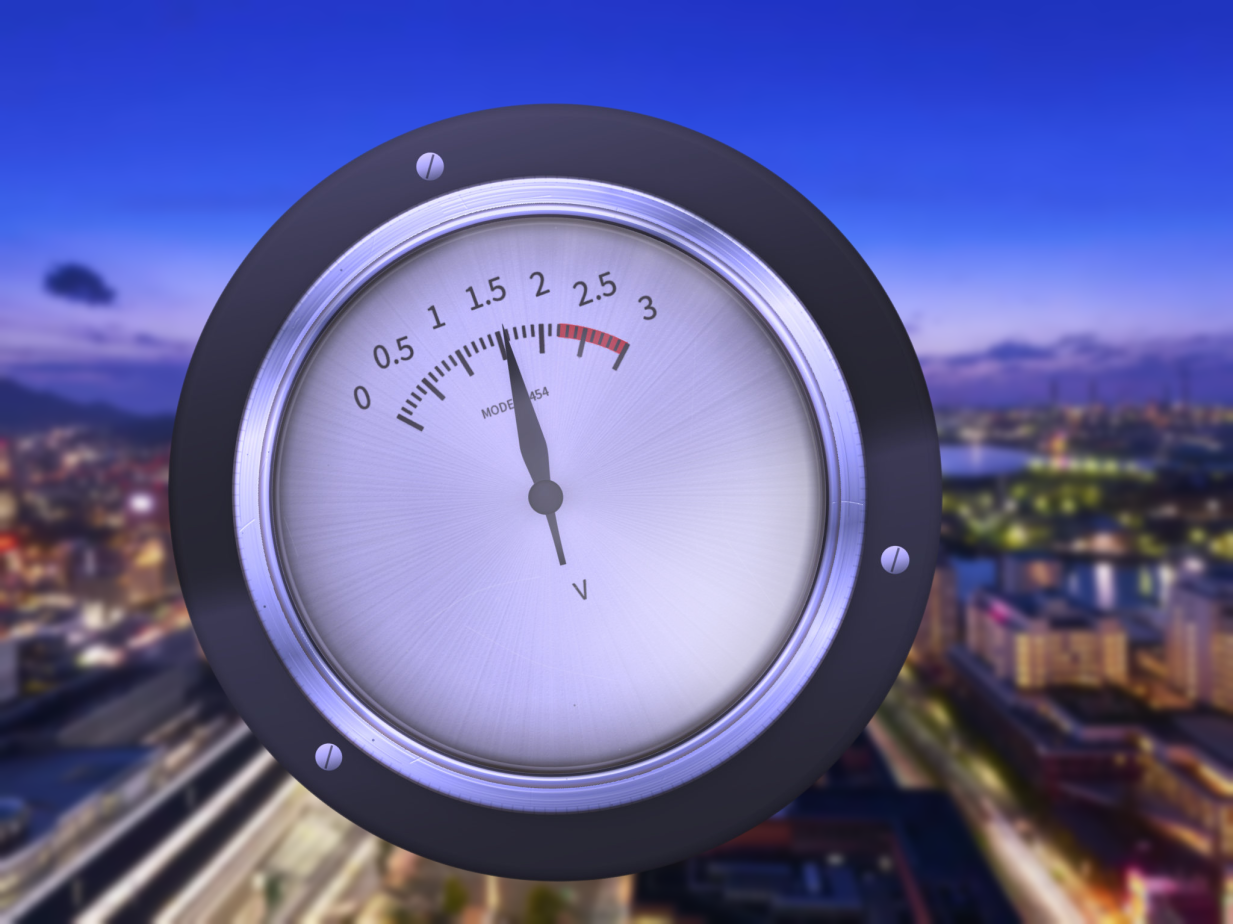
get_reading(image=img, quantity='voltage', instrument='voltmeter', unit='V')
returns 1.6 V
